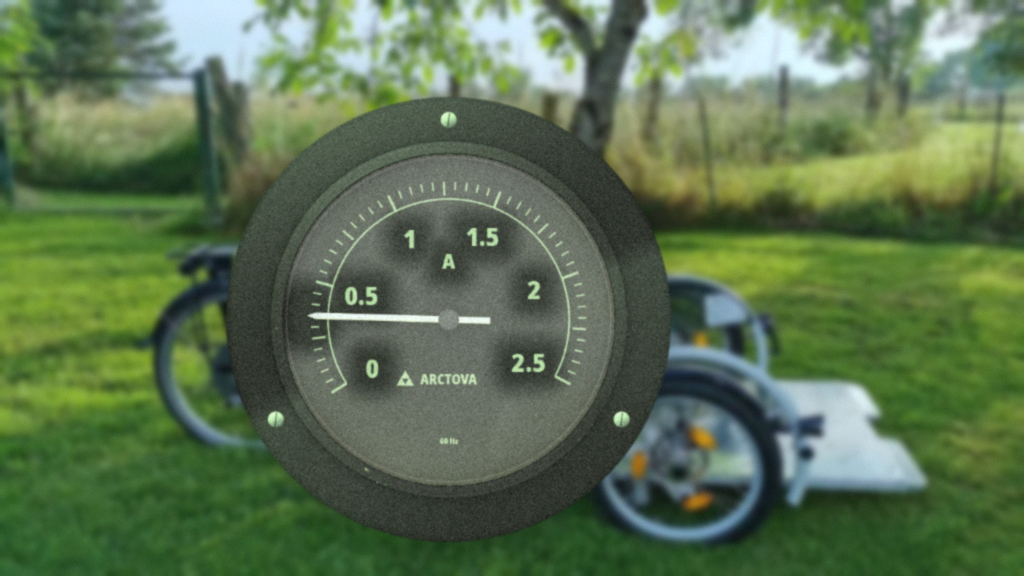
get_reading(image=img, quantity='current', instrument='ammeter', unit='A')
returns 0.35 A
